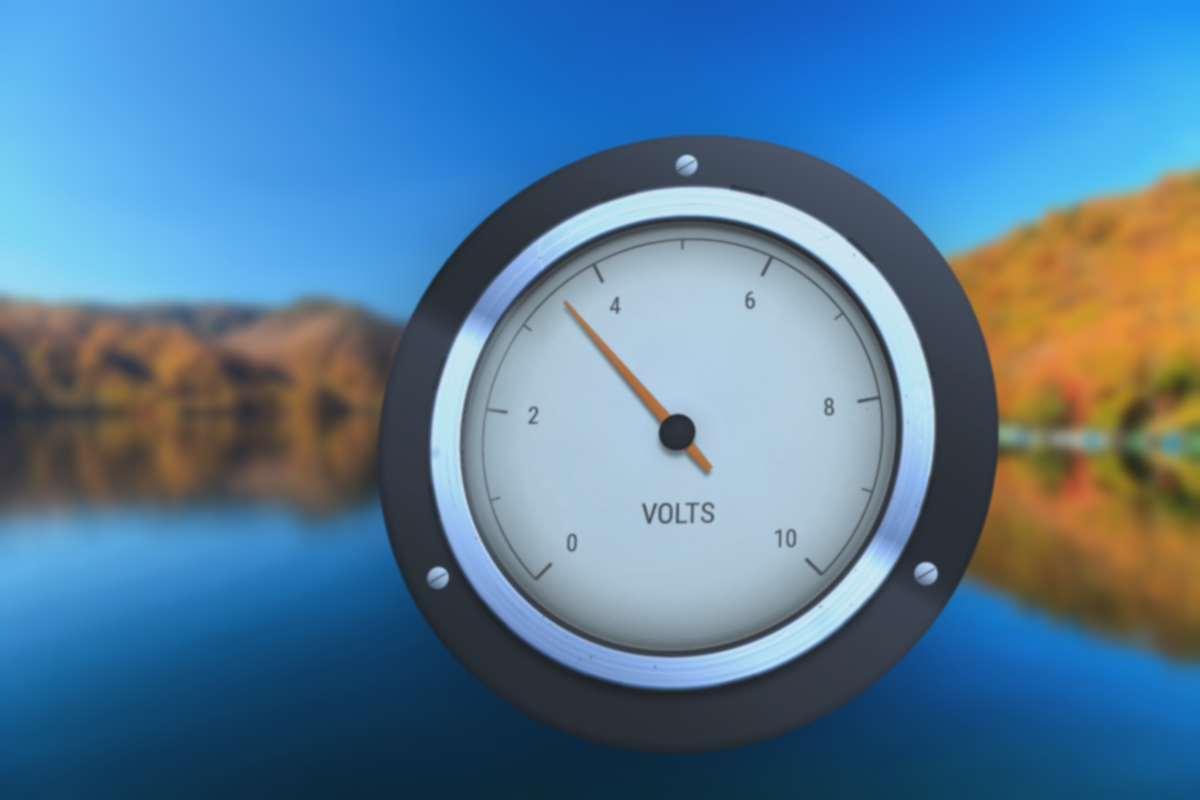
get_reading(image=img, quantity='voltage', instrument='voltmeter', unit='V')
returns 3.5 V
